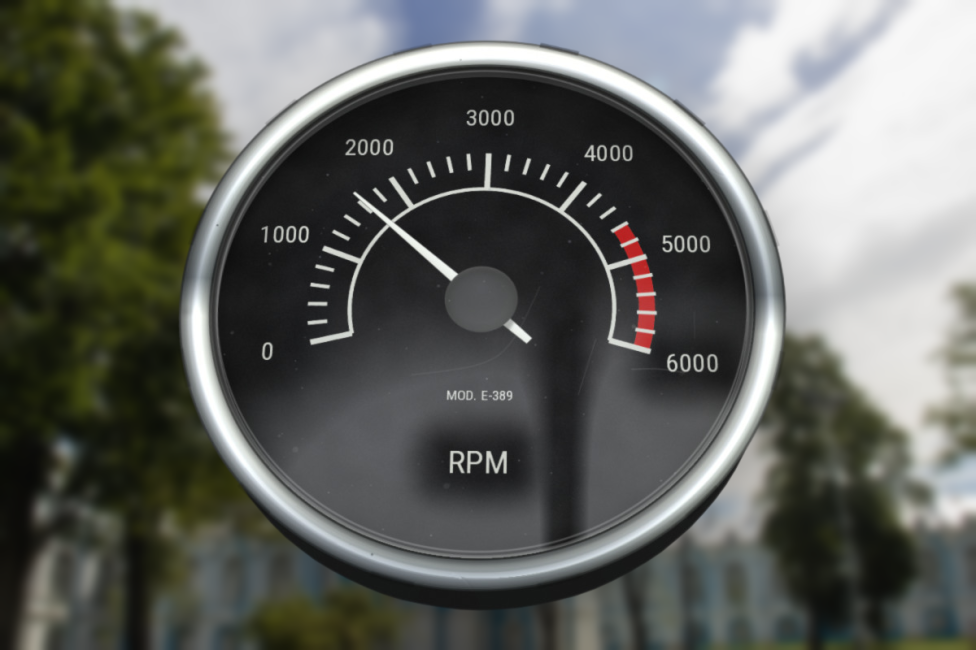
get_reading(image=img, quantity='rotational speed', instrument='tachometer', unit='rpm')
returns 1600 rpm
